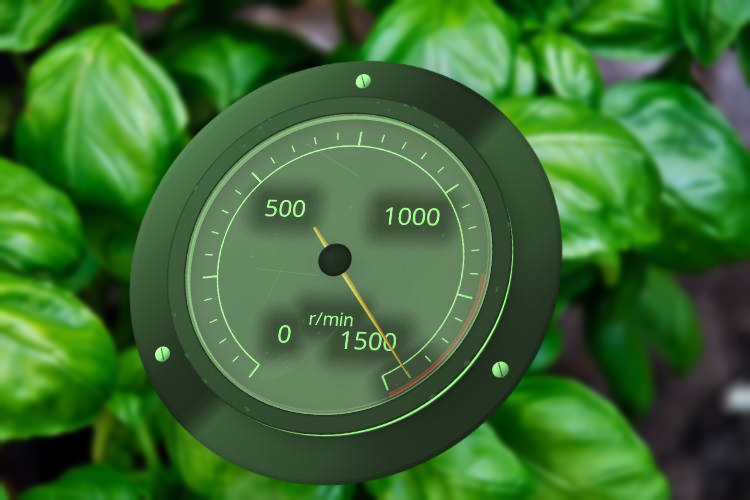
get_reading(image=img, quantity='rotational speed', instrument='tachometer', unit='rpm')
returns 1450 rpm
